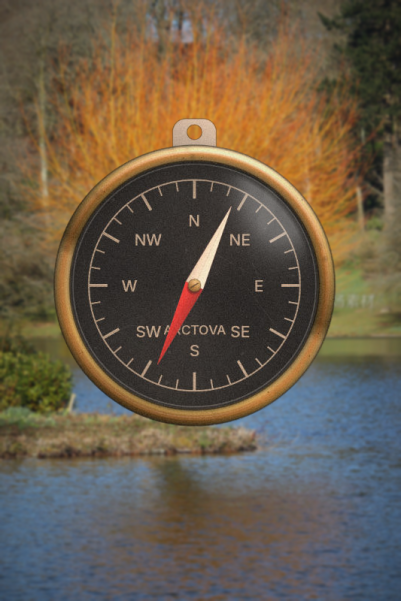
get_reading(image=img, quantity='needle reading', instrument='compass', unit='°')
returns 205 °
